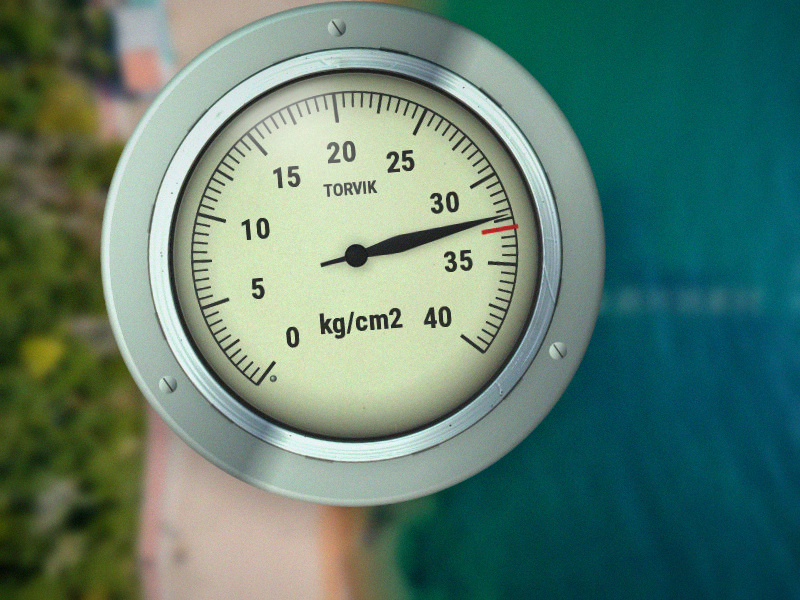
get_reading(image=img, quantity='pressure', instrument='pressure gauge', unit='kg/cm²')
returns 32.25 kg/cm²
